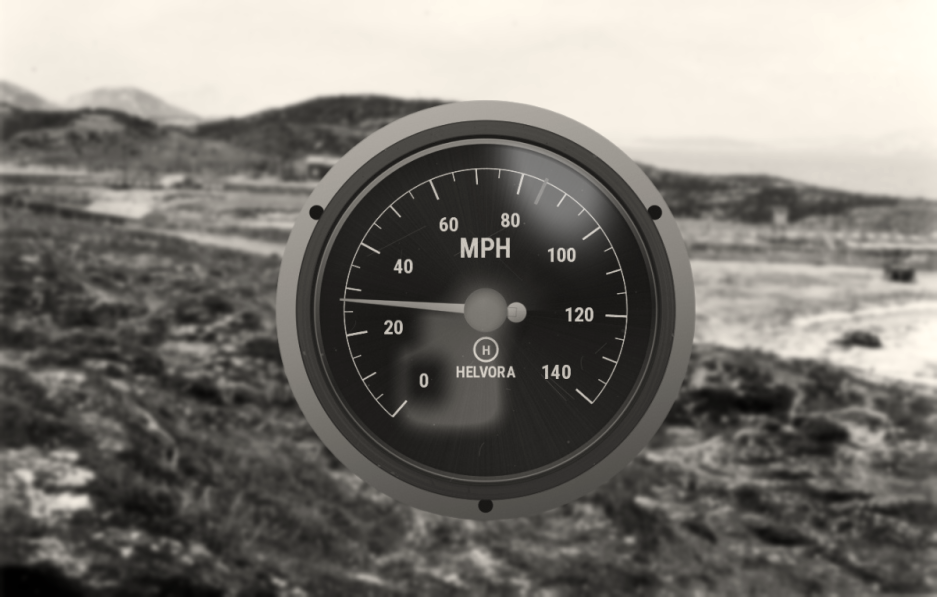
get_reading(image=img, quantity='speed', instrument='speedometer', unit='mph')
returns 27.5 mph
